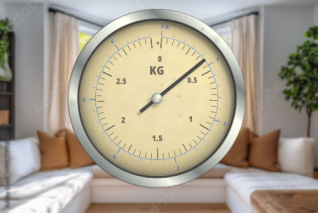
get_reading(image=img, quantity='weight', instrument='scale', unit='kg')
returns 0.4 kg
